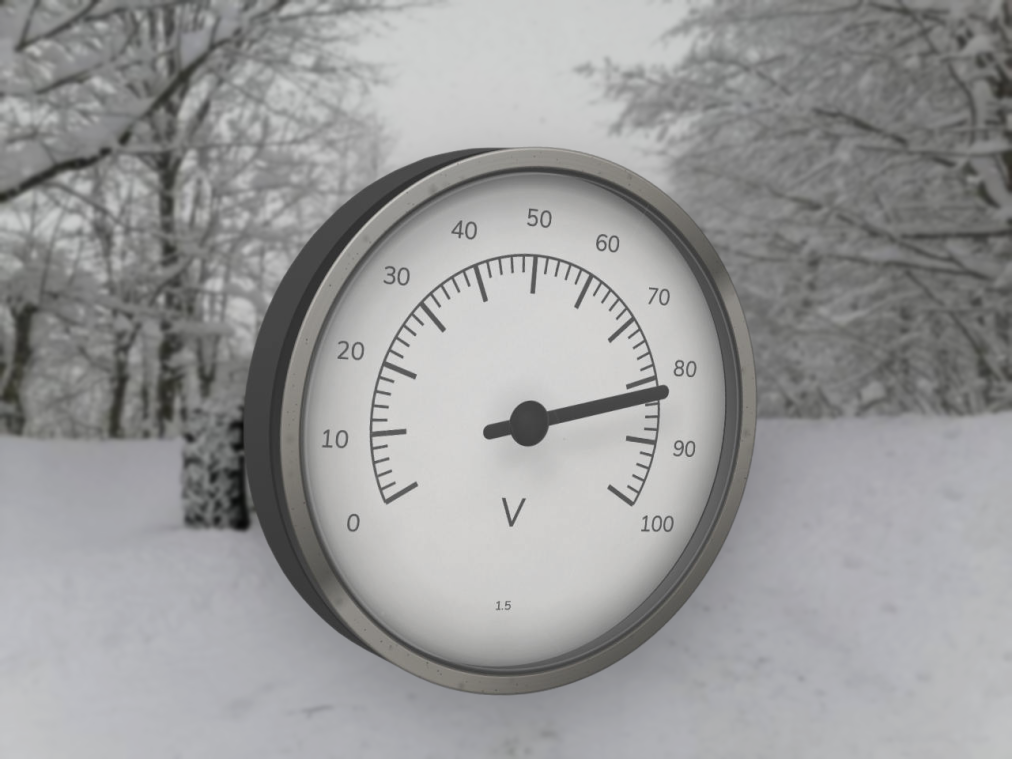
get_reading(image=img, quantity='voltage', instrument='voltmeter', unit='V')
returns 82 V
